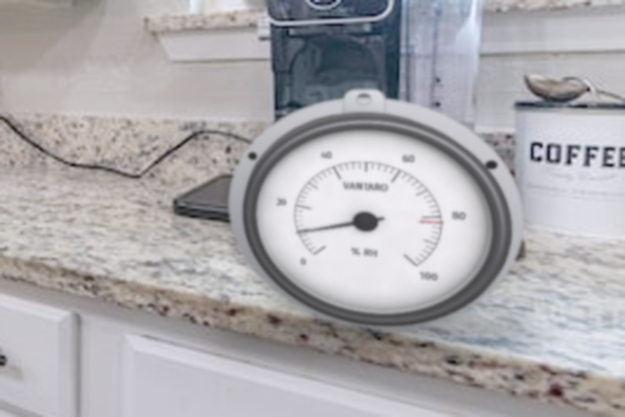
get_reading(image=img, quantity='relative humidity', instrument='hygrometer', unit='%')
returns 10 %
